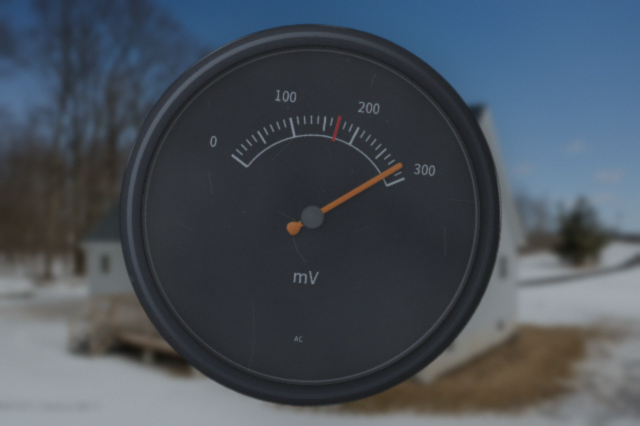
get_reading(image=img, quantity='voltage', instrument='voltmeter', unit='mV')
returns 280 mV
